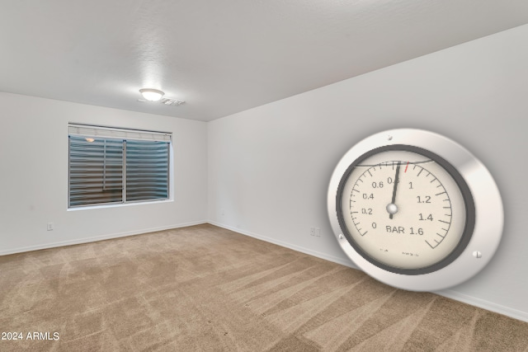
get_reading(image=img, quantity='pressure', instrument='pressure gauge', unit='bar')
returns 0.85 bar
